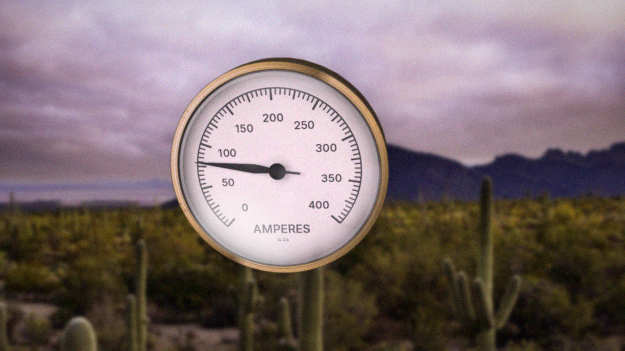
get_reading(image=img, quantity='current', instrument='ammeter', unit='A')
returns 80 A
